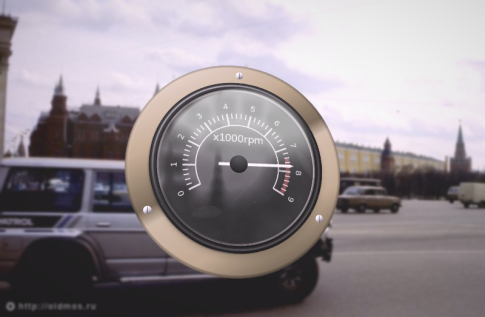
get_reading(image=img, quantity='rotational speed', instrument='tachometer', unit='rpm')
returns 7800 rpm
